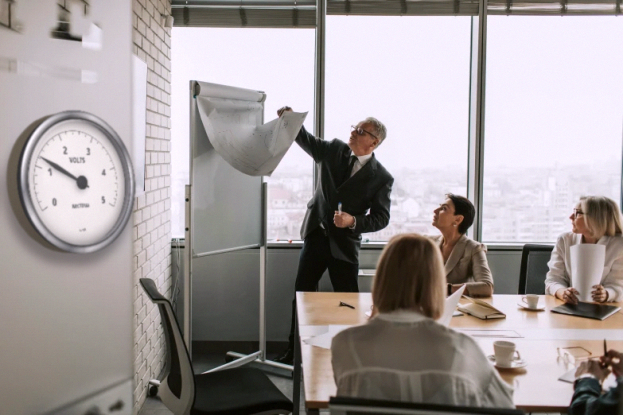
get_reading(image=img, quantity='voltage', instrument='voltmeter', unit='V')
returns 1.2 V
